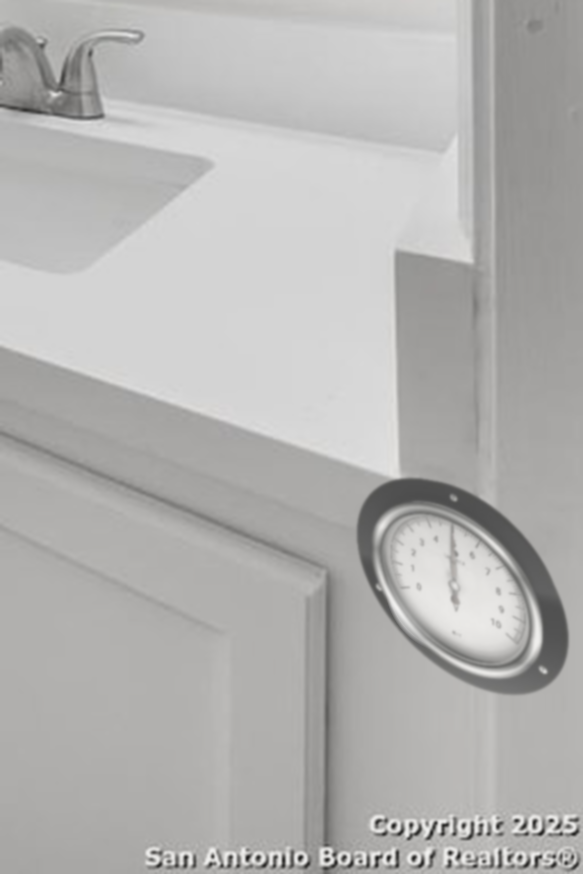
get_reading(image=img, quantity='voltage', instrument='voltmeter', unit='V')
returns 5 V
